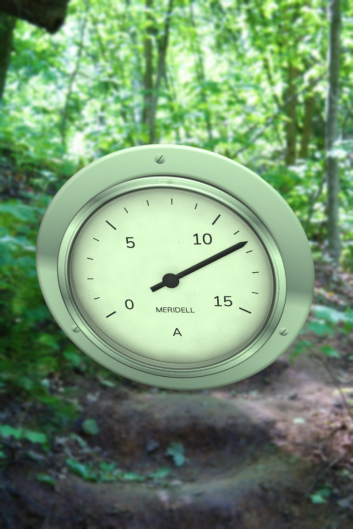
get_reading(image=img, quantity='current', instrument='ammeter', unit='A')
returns 11.5 A
